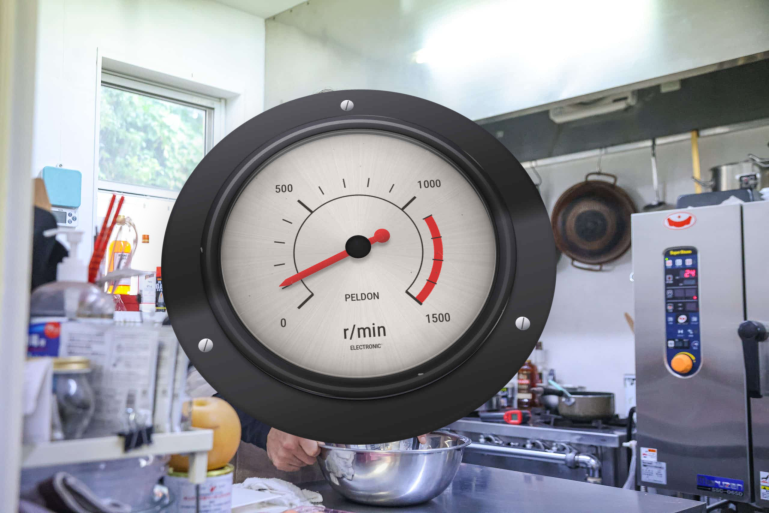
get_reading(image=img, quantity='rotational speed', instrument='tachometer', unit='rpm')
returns 100 rpm
